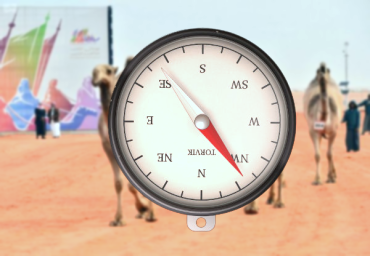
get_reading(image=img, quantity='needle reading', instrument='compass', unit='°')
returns 322.5 °
